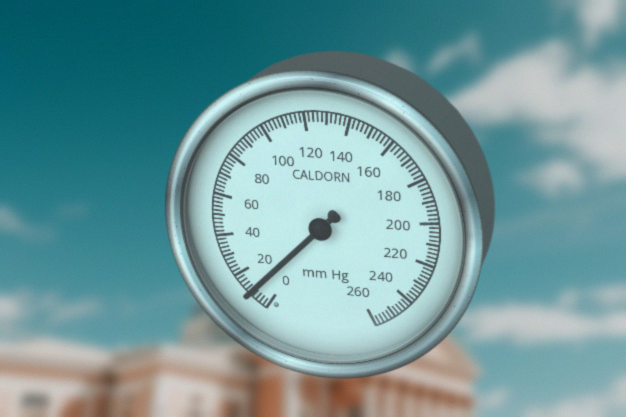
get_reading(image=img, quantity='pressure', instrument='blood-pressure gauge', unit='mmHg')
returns 10 mmHg
